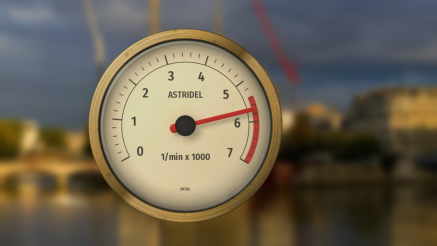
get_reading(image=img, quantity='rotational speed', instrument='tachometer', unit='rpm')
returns 5700 rpm
